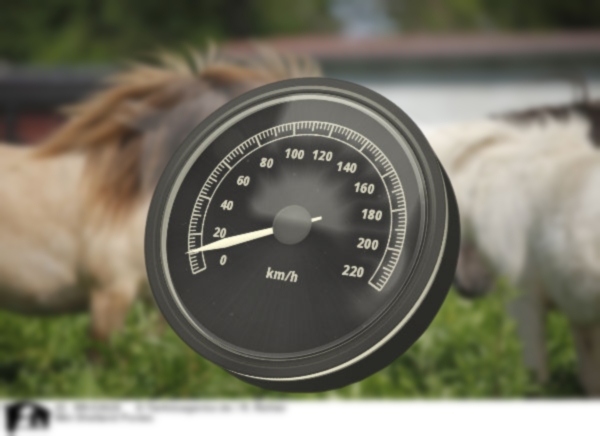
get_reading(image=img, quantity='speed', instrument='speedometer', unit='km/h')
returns 10 km/h
